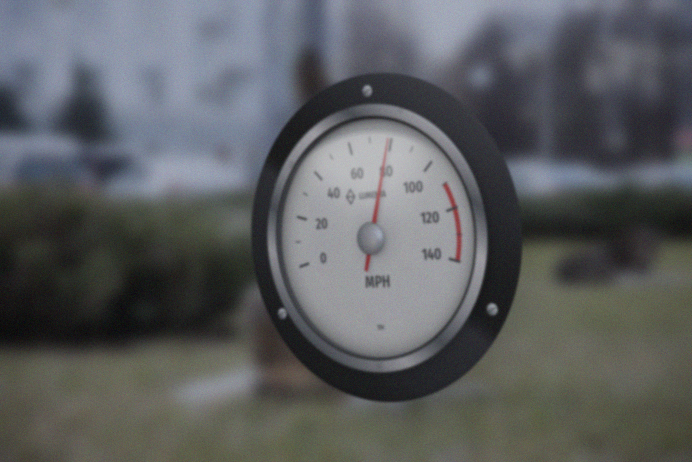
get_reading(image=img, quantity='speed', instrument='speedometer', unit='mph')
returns 80 mph
